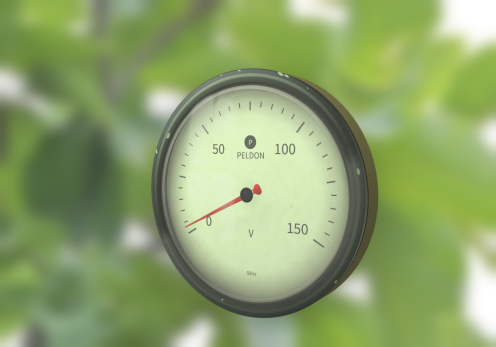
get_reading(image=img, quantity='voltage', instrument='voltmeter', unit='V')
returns 2.5 V
